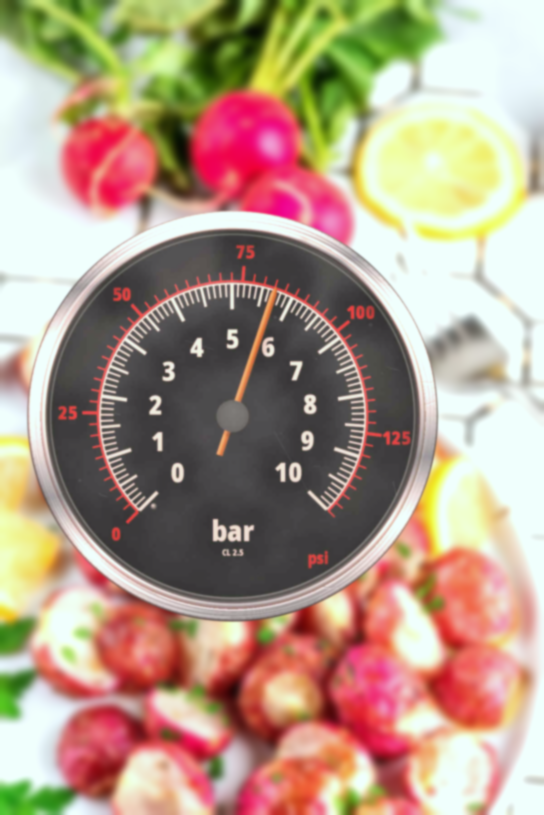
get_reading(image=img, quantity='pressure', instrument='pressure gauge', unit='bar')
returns 5.7 bar
